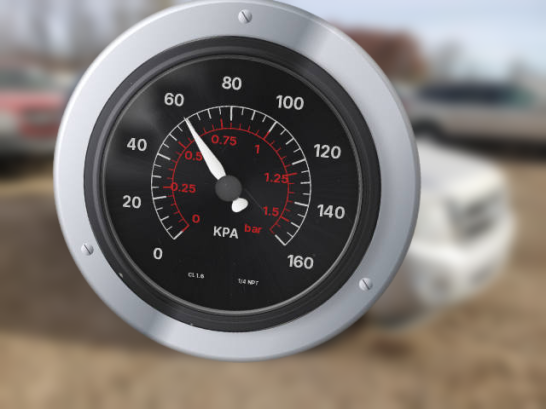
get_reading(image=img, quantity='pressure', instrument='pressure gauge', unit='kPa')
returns 60 kPa
